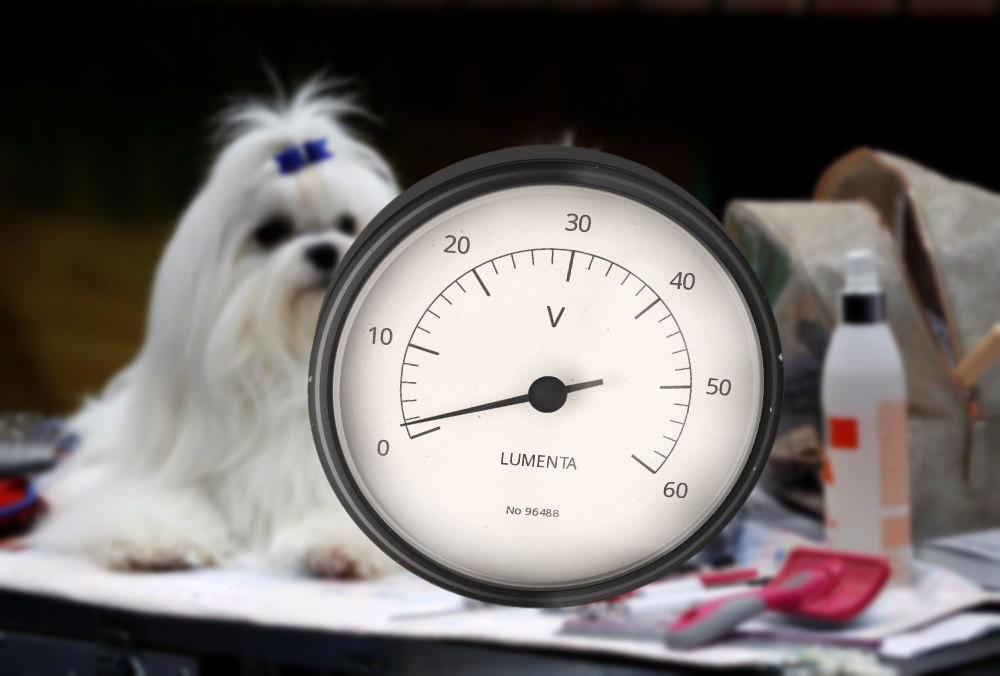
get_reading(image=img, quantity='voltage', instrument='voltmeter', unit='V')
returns 2 V
